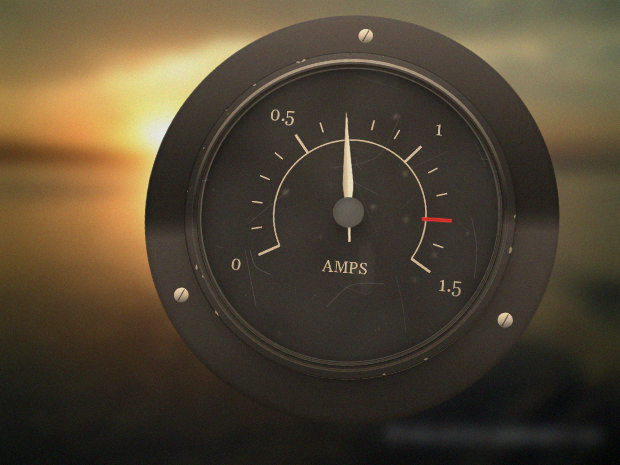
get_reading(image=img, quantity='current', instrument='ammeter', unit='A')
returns 0.7 A
